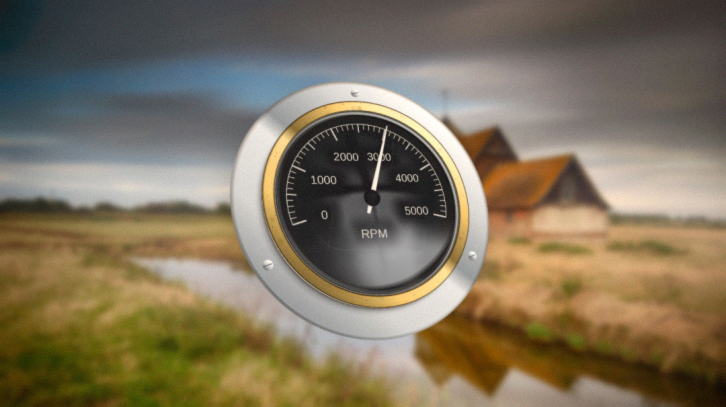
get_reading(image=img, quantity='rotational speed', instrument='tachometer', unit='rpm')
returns 3000 rpm
